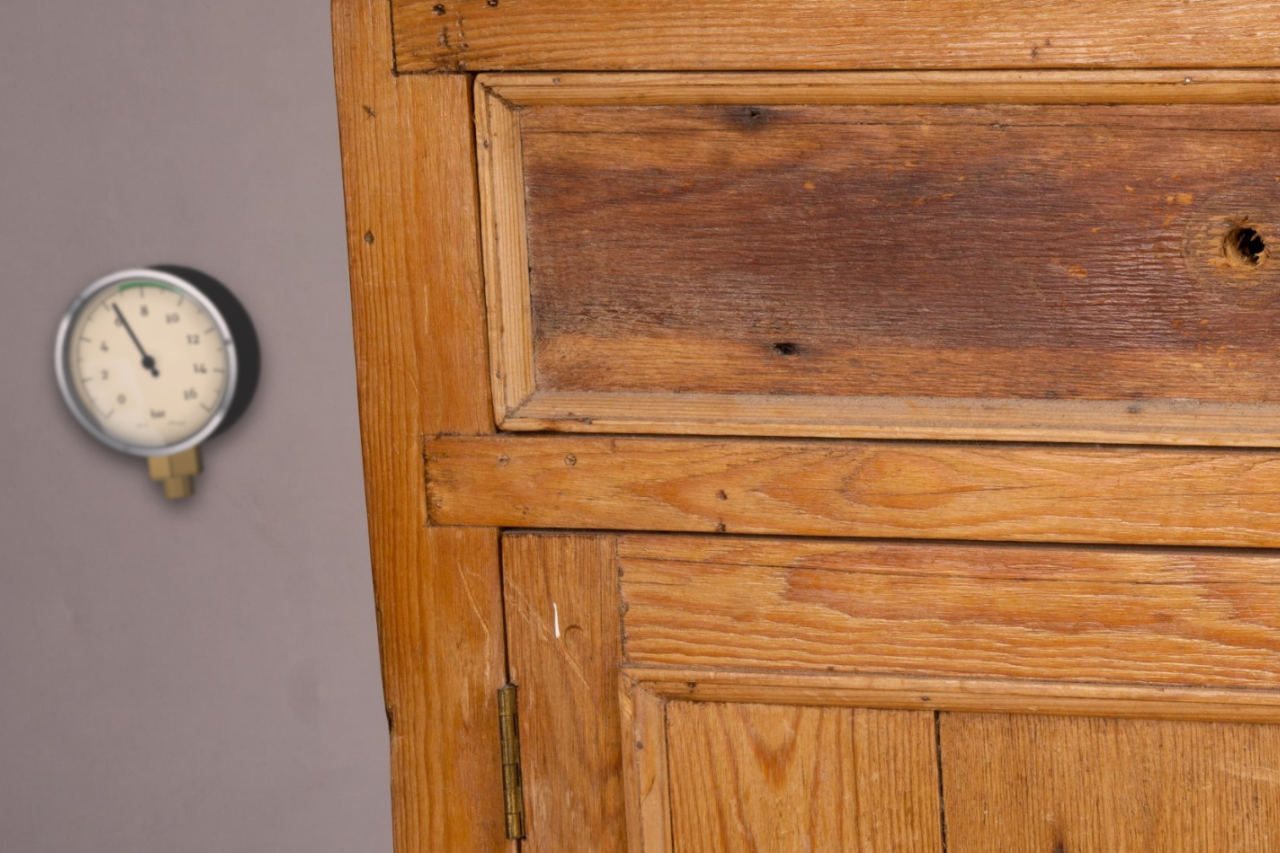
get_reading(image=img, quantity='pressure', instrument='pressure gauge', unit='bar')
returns 6.5 bar
